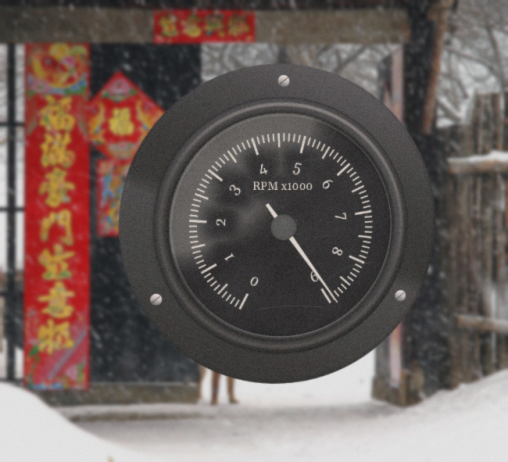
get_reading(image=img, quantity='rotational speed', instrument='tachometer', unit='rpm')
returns 8900 rpm
